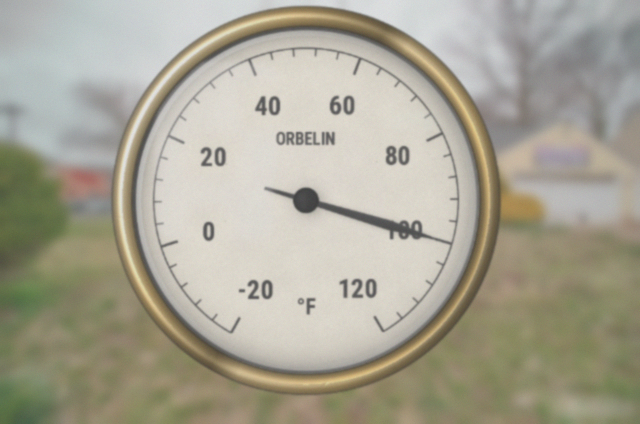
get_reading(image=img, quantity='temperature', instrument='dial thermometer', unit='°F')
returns 100 °F
